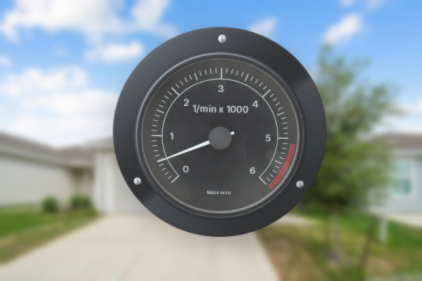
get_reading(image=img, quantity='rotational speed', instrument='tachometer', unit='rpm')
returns 500 rpm
